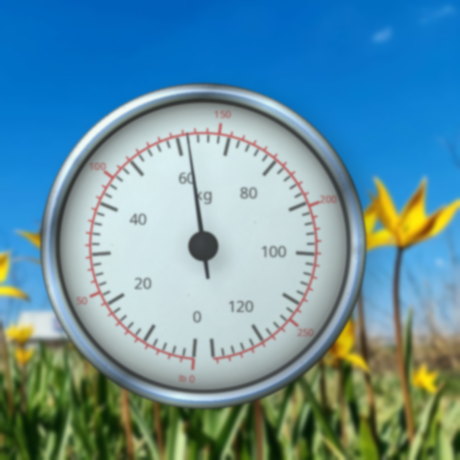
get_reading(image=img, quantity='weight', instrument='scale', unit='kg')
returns 62 kg
